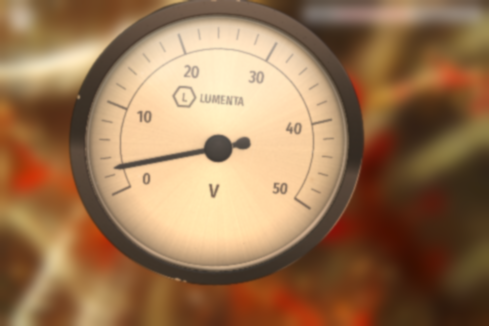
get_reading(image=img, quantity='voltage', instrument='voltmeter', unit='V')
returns 3 V
